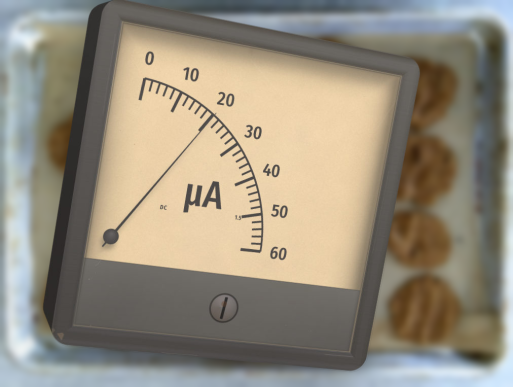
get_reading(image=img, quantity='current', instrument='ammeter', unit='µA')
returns 20 µA
